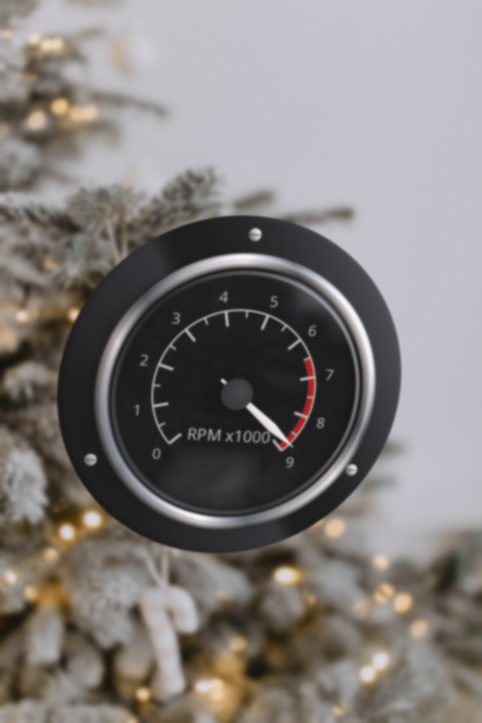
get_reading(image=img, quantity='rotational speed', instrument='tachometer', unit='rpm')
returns 8750 rpm
